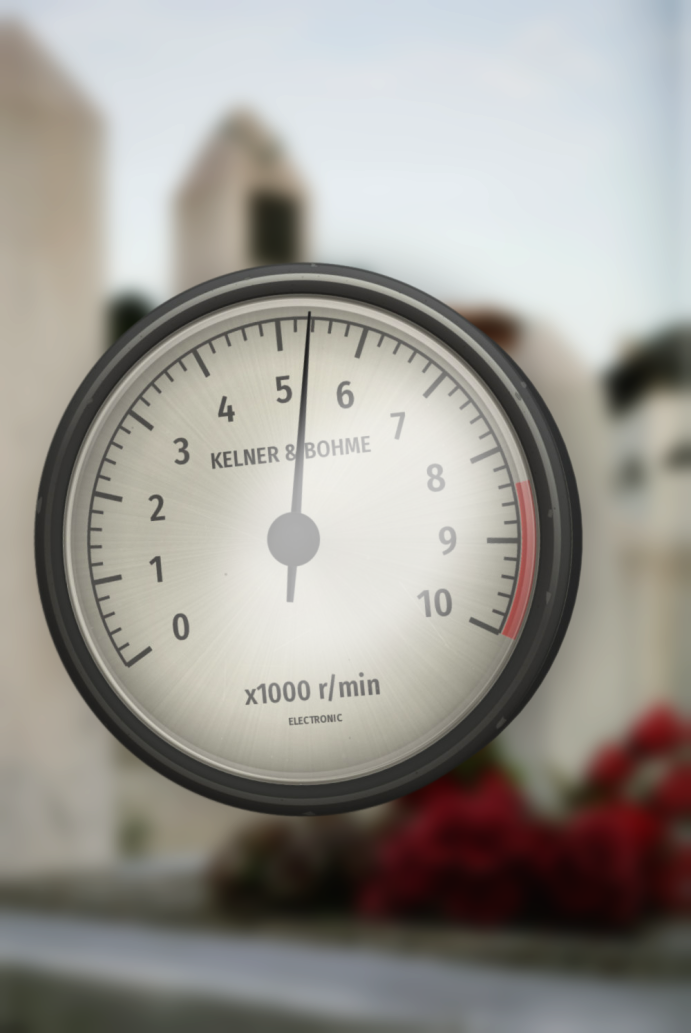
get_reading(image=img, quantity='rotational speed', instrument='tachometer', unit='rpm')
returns 5400 rpm
